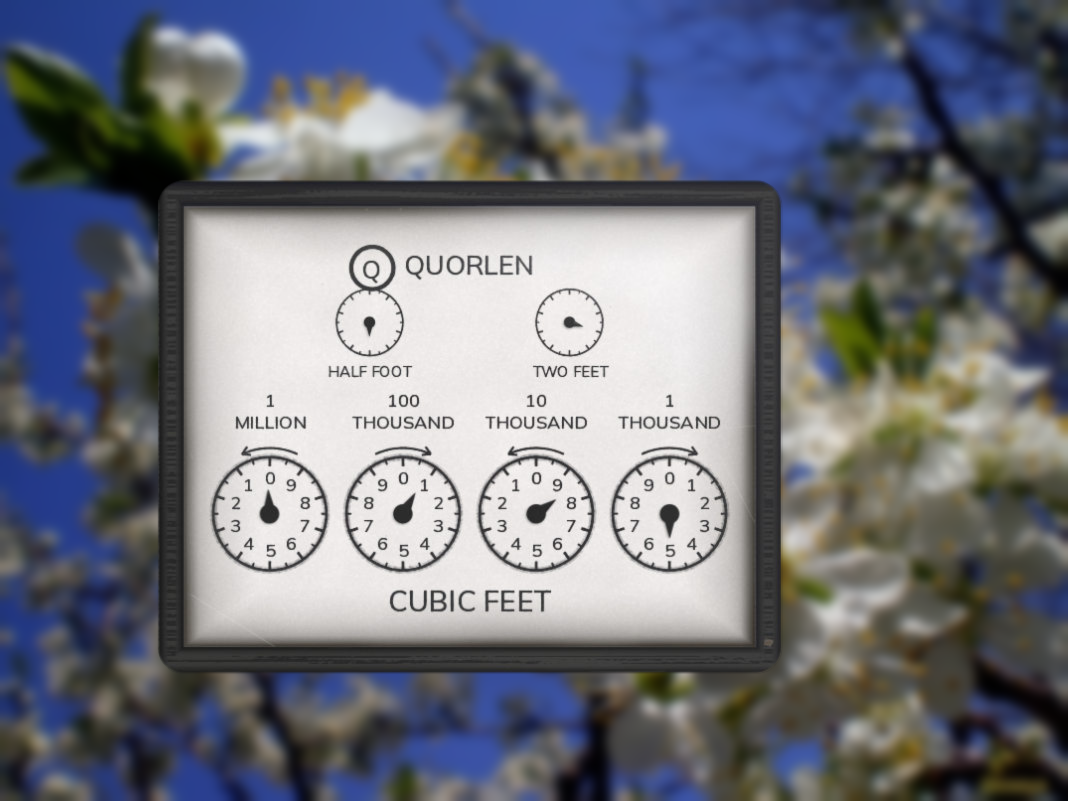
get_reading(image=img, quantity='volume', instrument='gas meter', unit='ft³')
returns 8500 ft³
